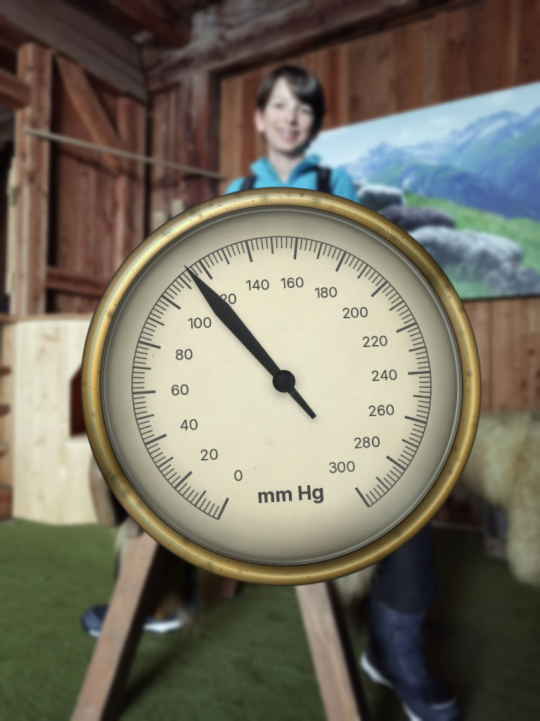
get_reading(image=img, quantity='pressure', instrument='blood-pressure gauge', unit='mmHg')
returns 114 mmHg
